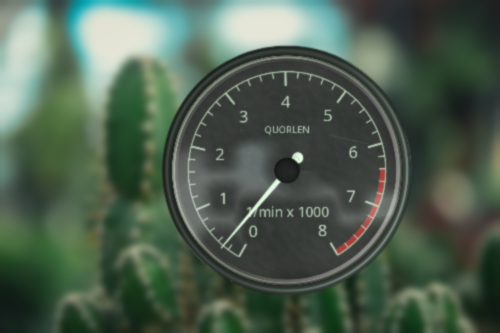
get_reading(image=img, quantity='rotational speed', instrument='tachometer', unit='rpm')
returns 300 rpm
